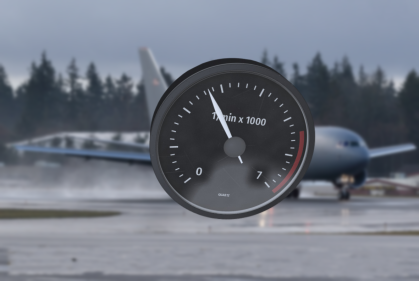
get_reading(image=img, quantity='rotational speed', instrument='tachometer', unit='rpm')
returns 2700 rpm
